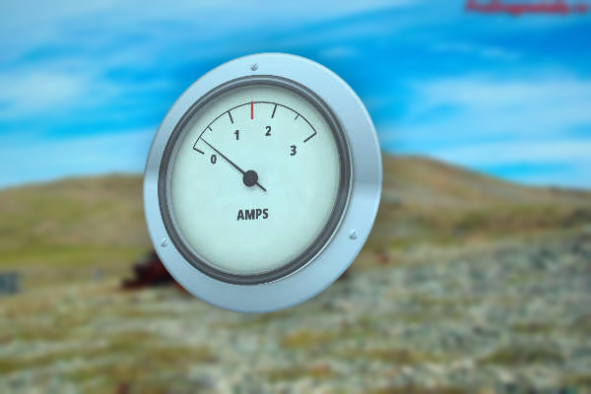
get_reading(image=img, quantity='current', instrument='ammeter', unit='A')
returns 0.25 A
